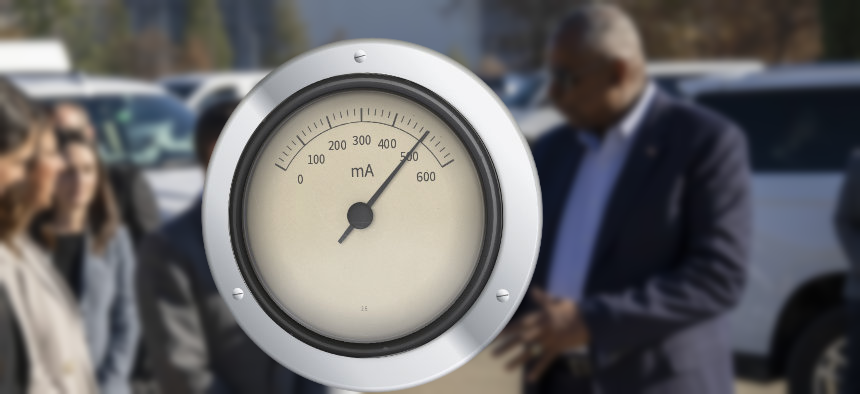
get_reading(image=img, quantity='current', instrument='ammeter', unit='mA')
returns 500 mA
